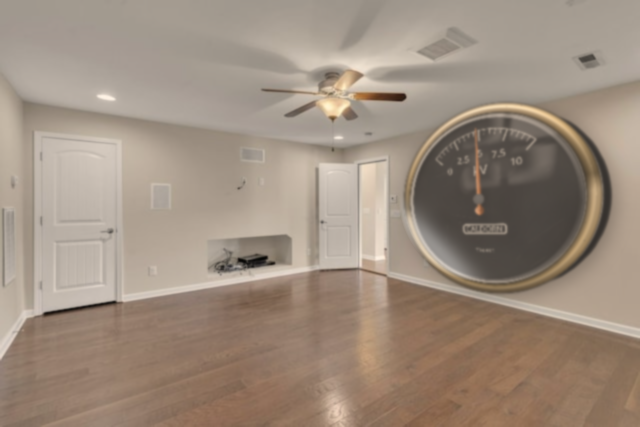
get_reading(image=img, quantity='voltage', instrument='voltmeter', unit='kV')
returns 5 kV
